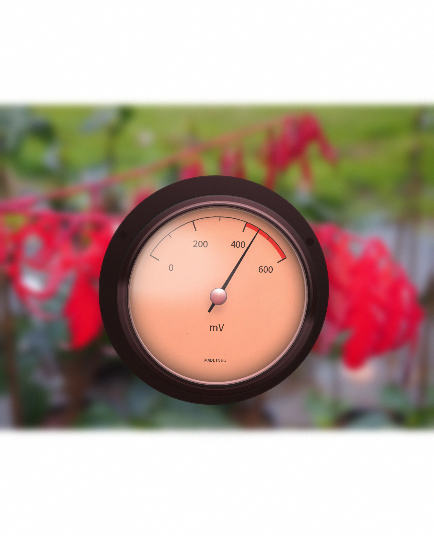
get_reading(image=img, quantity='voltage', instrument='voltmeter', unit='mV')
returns 450 mV
